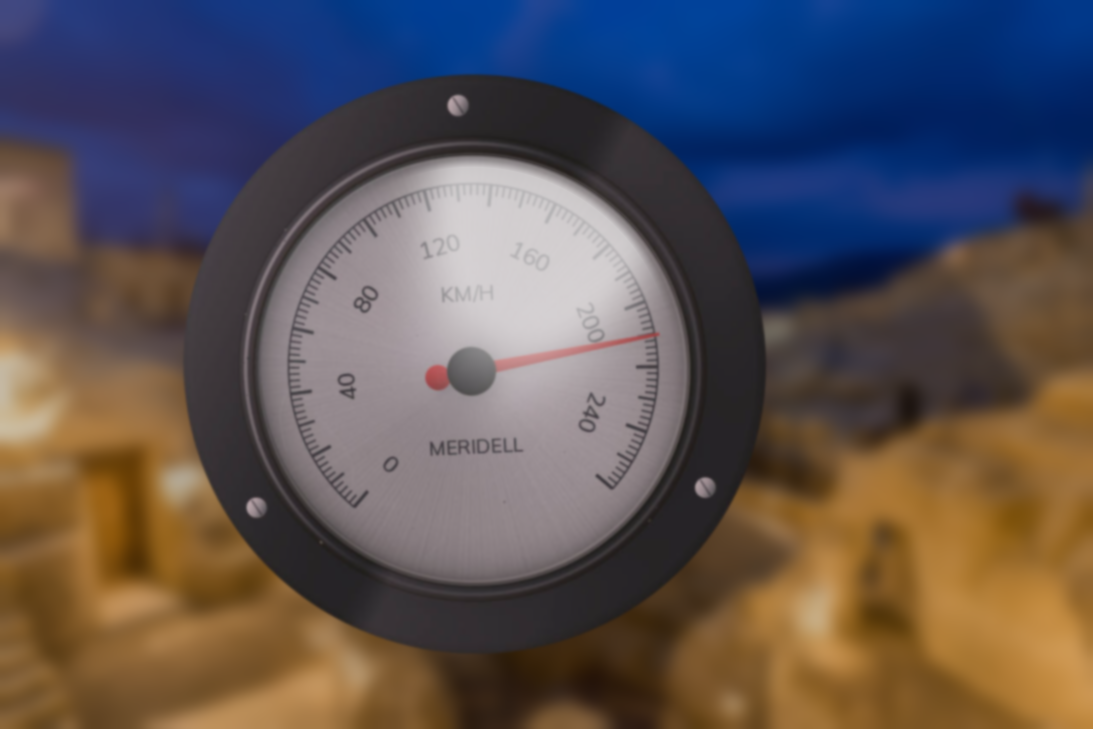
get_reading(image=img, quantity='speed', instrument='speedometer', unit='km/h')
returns 210 km/h
